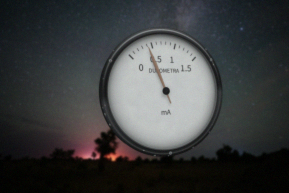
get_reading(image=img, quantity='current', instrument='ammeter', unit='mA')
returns 0.4 mA
